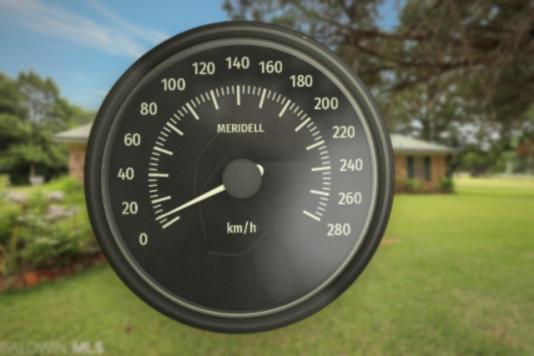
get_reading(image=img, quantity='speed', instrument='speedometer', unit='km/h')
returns 8 km/h
